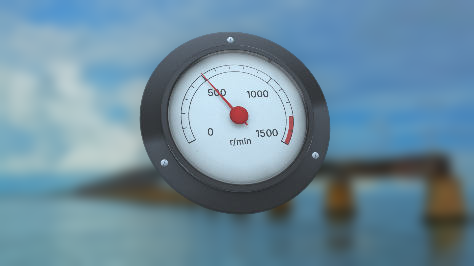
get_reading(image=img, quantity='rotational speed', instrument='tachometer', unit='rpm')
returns 500 rpm
